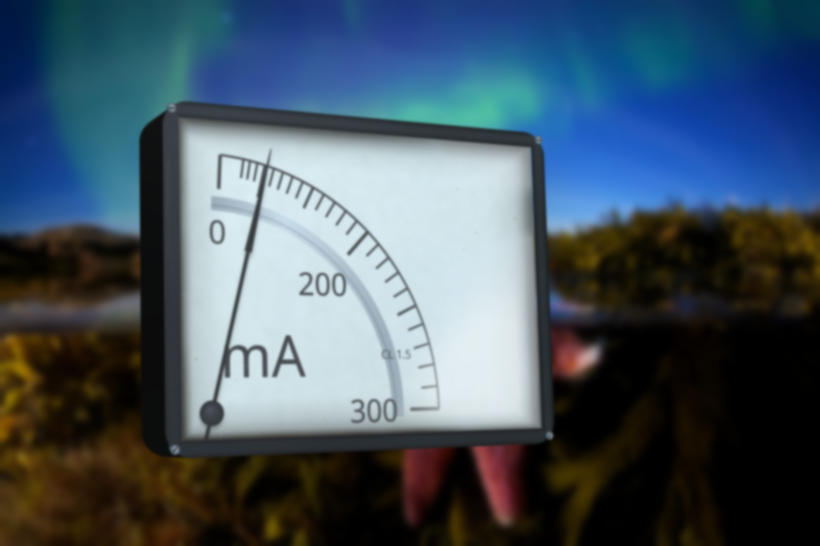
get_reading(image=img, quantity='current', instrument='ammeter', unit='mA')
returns 100 mA
